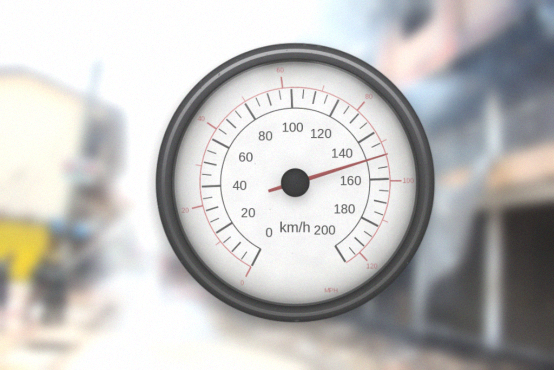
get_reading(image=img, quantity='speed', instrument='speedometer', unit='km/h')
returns 150 km/h
